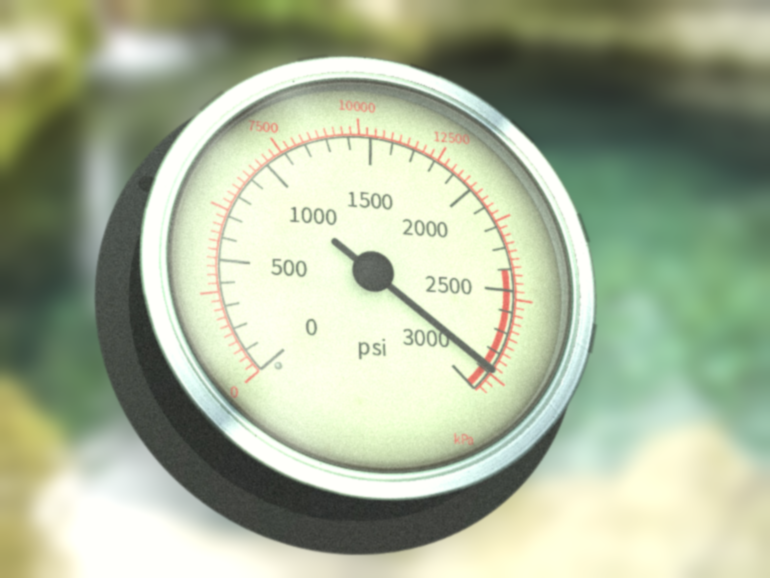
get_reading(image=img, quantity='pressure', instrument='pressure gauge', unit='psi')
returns 2900 psi
